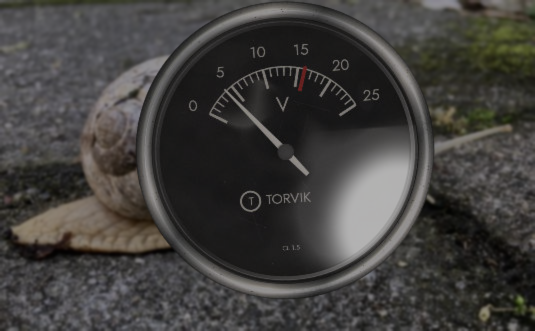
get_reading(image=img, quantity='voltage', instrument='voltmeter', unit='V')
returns 4 V
